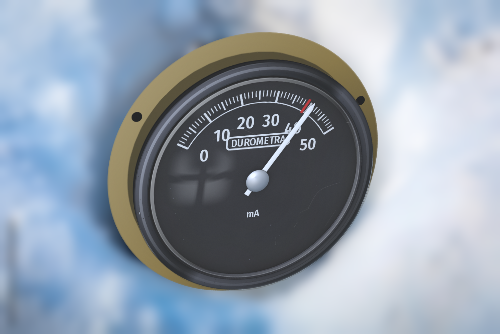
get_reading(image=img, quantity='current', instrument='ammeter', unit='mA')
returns 40 mA
